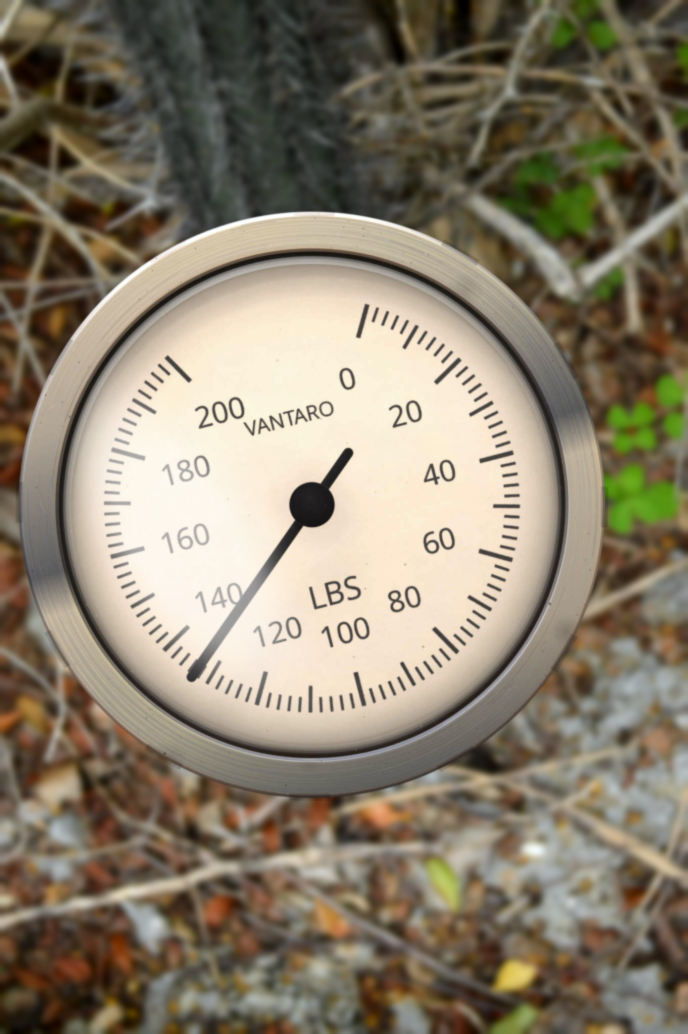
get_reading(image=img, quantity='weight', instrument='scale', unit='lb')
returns 133 lb
